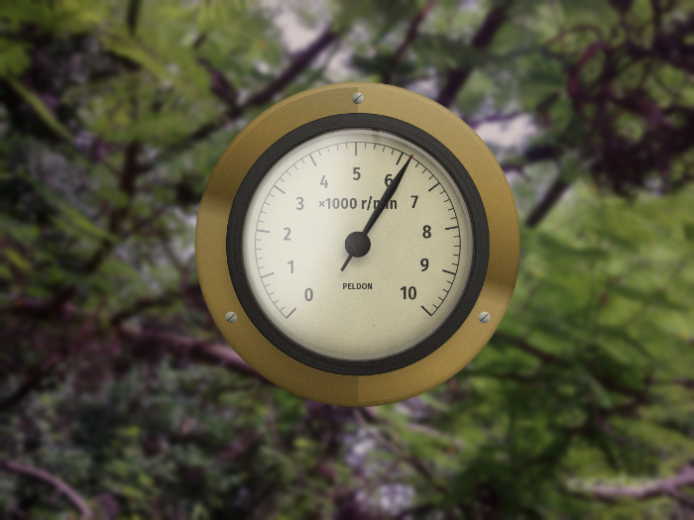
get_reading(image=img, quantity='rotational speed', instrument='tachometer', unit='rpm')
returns 6200 rpm
